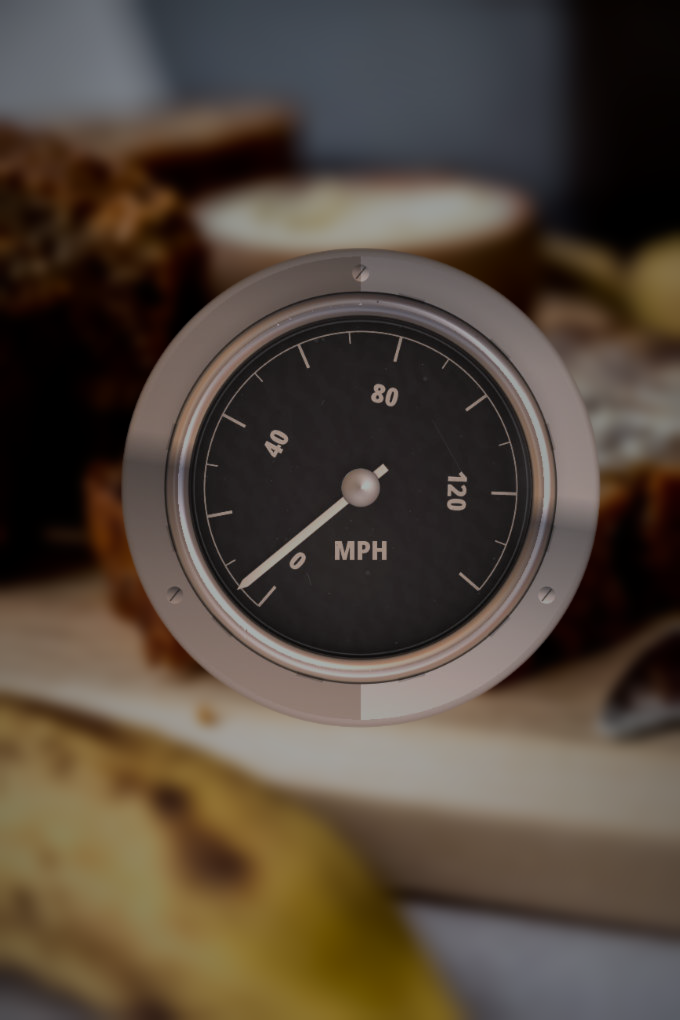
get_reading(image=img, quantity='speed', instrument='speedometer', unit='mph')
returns 5 mph
